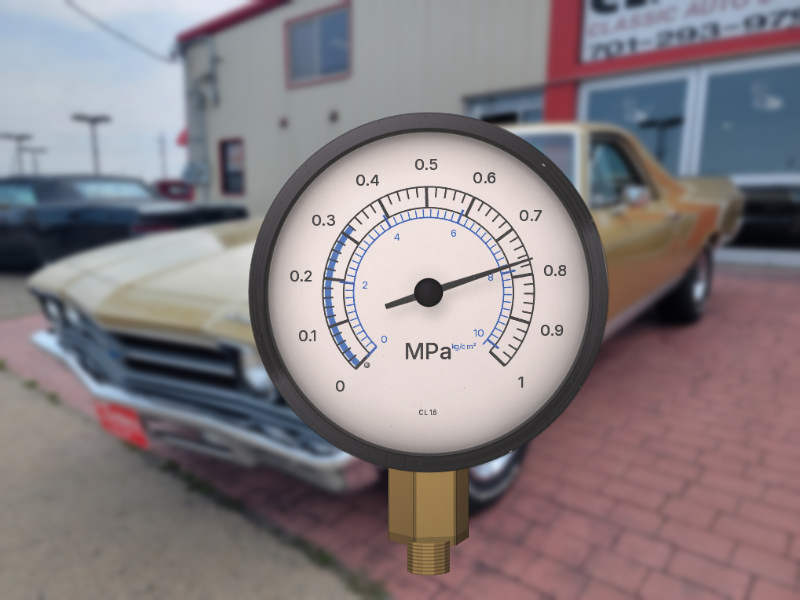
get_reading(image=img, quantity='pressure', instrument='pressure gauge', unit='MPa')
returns 0.77 MPa
